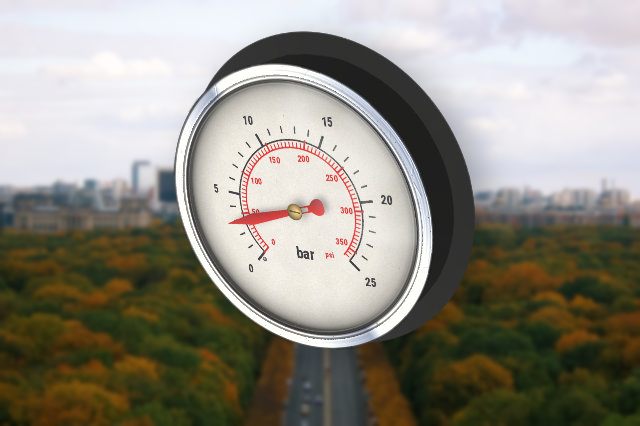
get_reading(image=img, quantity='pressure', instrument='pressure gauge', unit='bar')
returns 3 bar
